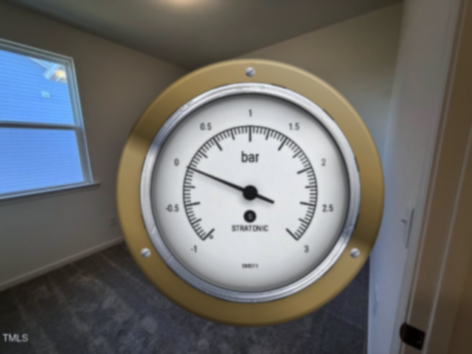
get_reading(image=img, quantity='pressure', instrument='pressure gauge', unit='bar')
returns 0 bar
